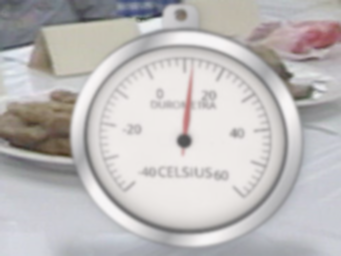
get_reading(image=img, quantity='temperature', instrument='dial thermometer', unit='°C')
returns 12 °C
